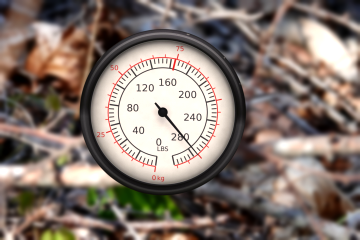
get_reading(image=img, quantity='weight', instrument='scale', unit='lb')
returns 276 lb
